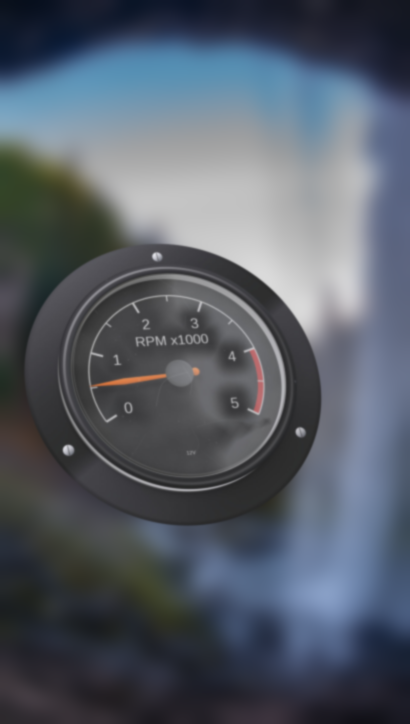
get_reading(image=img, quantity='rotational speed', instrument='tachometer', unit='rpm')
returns 500 rpm
